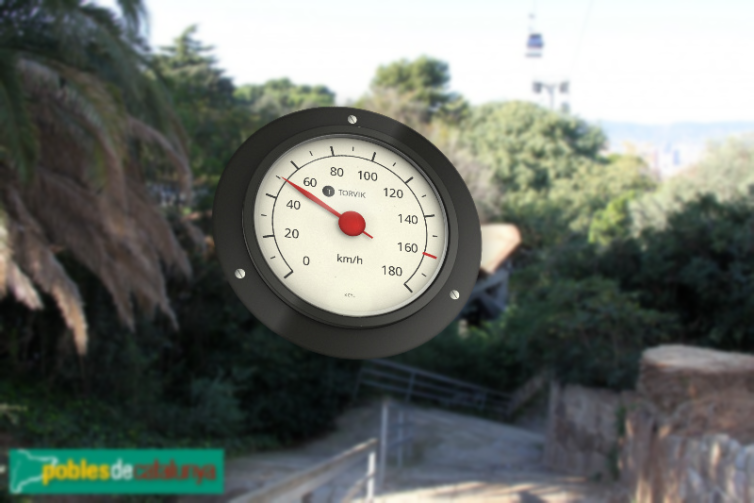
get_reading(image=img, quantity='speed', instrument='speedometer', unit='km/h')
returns 50 km/h
